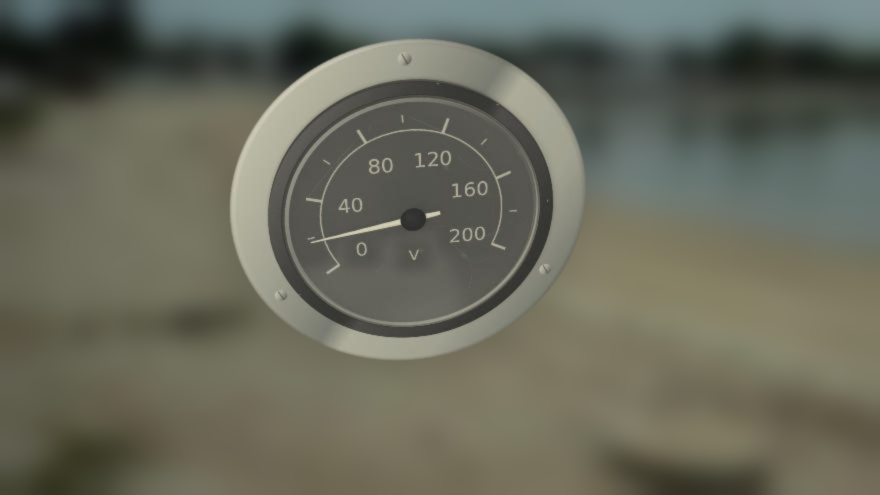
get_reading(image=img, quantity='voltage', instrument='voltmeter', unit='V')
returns 20 V
